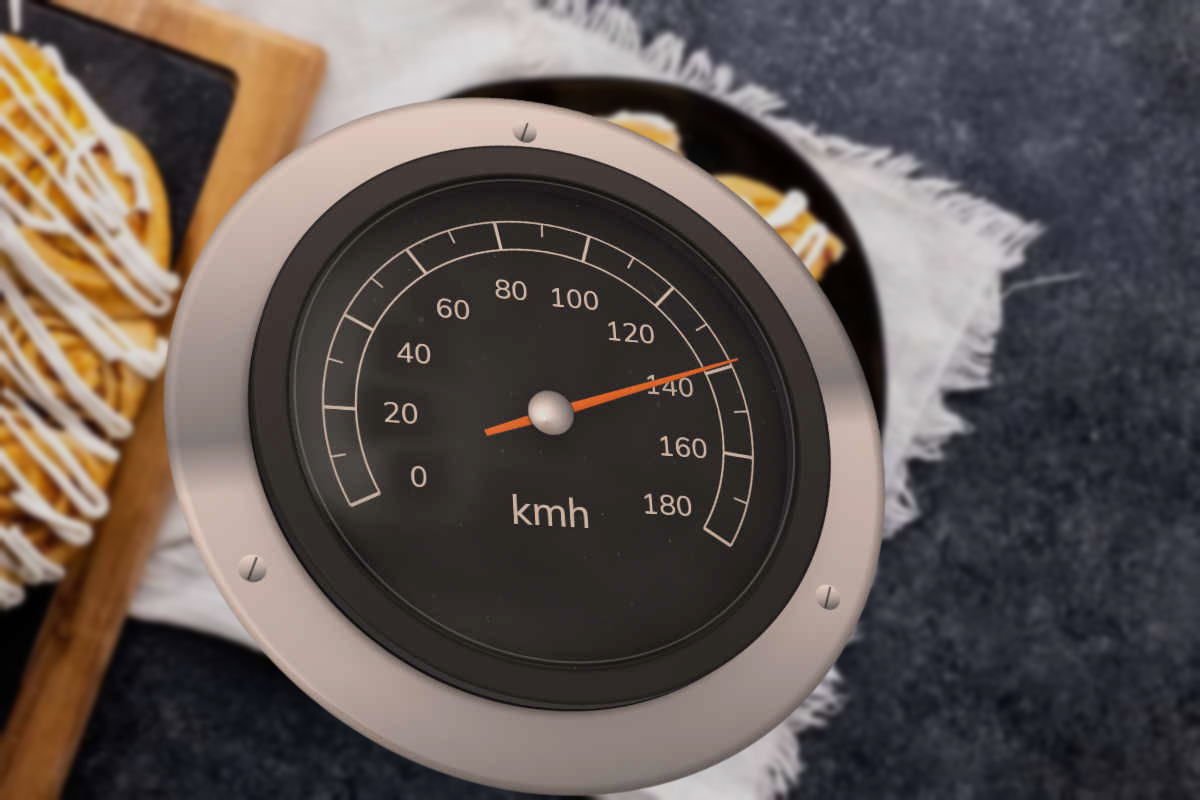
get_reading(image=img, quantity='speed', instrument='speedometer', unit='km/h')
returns 140 km/h
